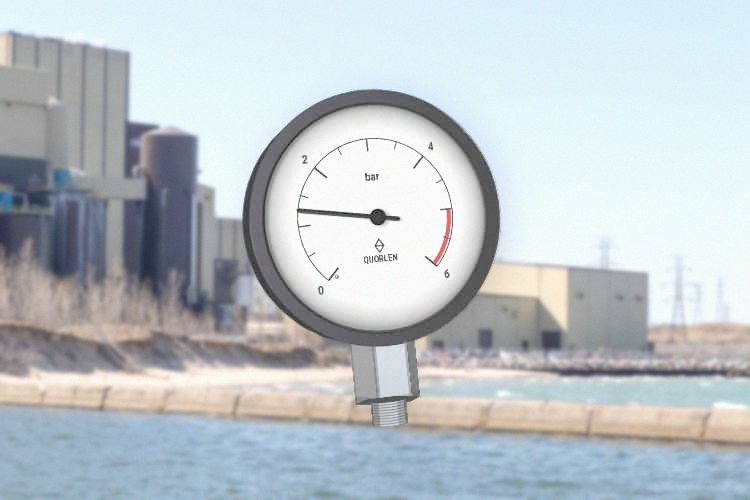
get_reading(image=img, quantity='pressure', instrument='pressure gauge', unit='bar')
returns 1.25 bar
